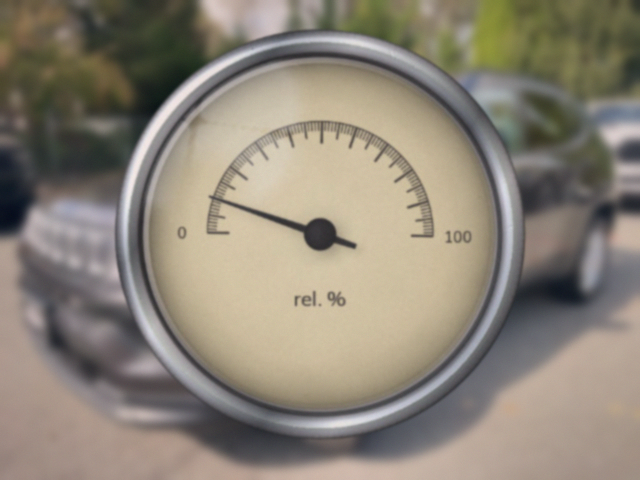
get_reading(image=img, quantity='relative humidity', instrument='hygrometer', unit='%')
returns 10 %
